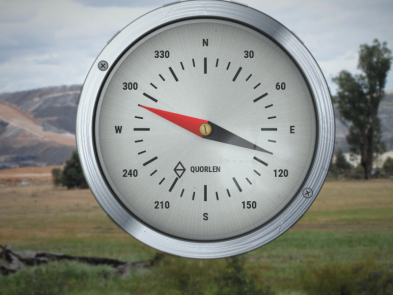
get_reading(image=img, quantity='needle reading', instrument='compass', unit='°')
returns 290 °
